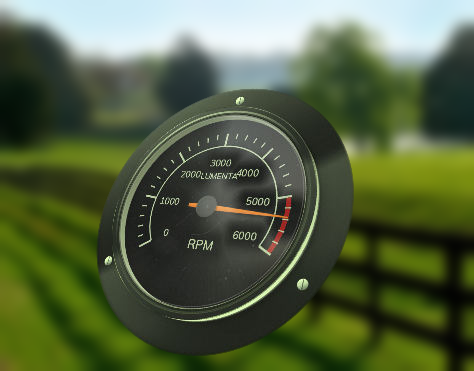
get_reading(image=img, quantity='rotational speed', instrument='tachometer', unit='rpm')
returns 5400 rpm
